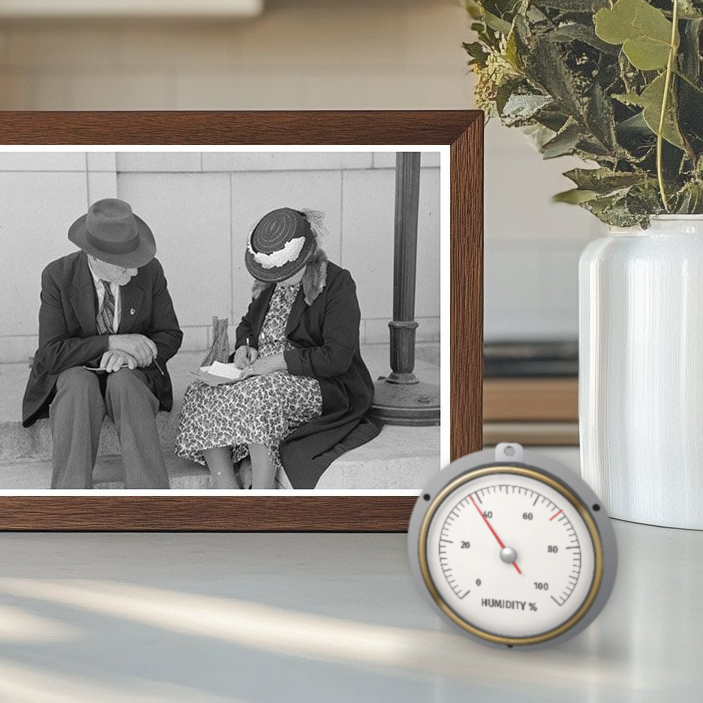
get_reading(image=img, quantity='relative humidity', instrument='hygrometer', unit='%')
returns 38 %
